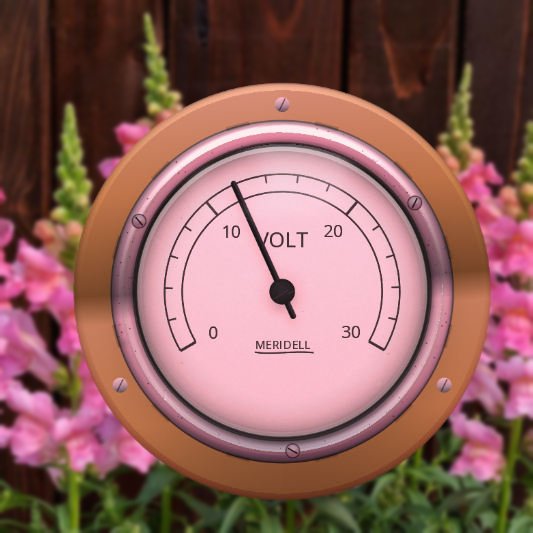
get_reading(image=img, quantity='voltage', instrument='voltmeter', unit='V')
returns 12 V
